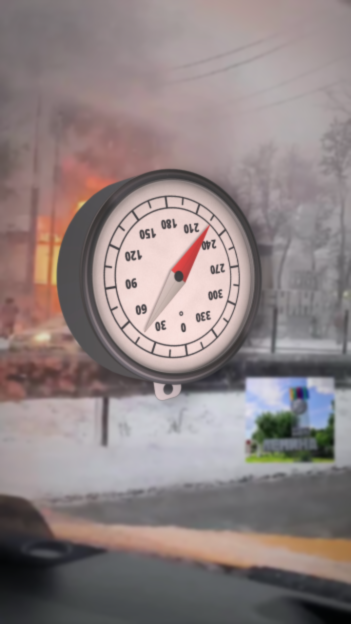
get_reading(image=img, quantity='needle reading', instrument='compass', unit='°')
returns 225 °
